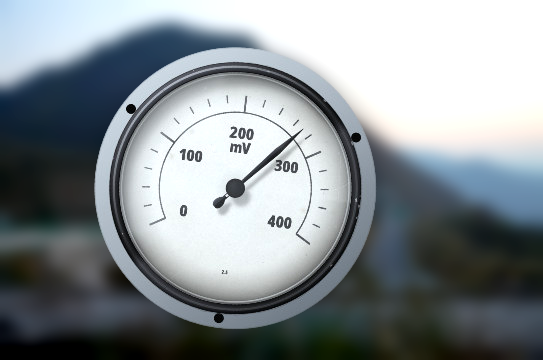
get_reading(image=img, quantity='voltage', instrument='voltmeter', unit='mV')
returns 270 mV
